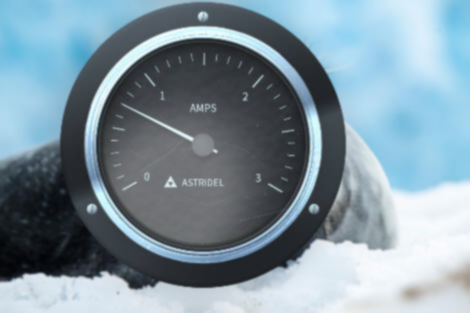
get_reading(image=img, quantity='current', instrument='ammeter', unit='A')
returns 0.7 A
